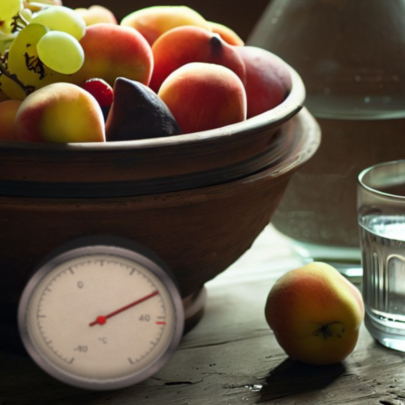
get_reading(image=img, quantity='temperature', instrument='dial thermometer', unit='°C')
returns 30 °C
